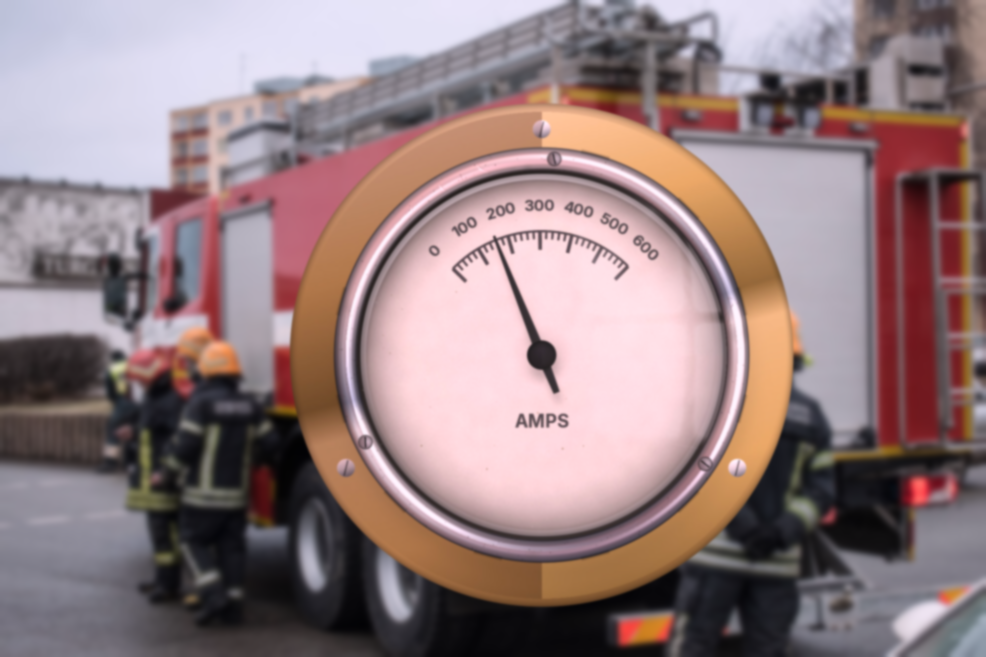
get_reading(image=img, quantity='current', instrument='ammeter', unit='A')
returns 160 A
